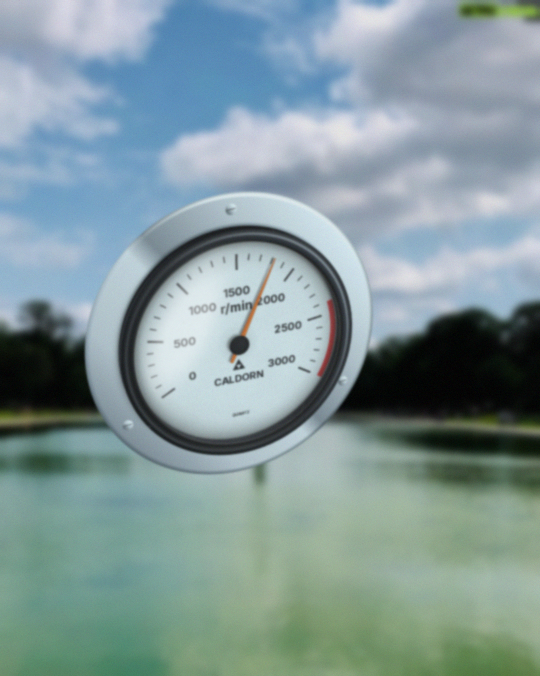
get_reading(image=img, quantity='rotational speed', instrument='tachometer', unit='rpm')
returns 1800 rpm
